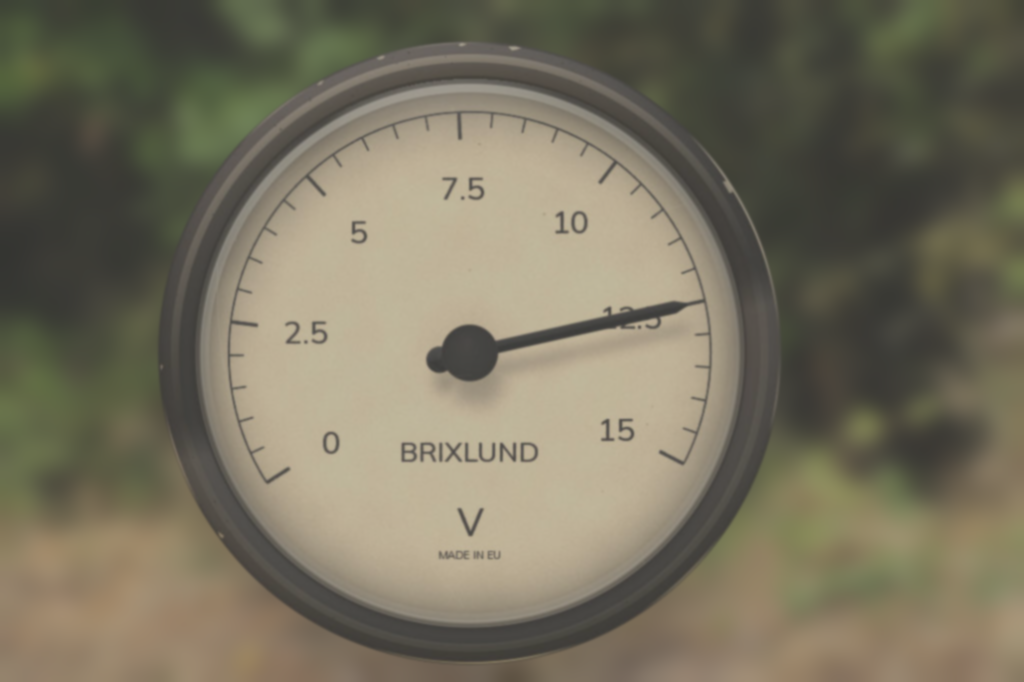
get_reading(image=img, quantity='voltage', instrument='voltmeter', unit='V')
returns 12.5 V
